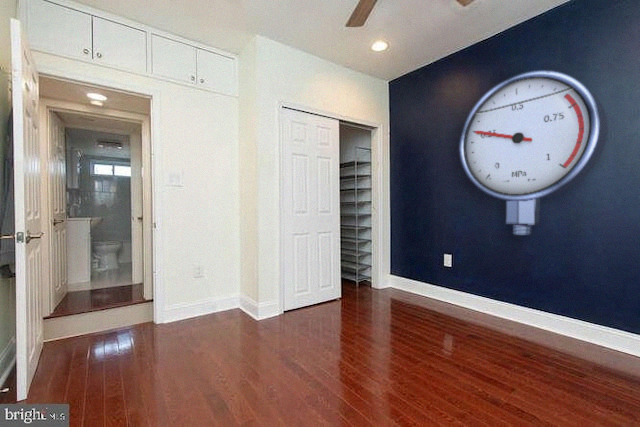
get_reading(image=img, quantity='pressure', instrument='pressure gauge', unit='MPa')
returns 0.25 MPa
